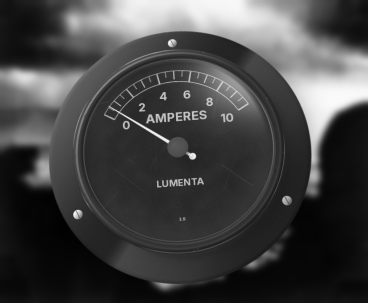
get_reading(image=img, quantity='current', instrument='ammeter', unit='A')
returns 0.5 A
